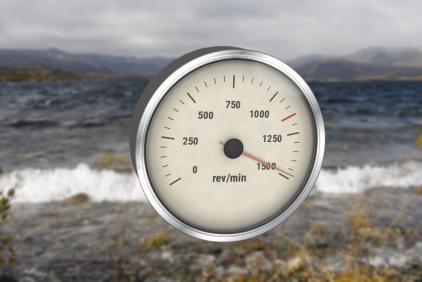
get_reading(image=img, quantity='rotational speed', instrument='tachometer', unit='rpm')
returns 1475 rpm
